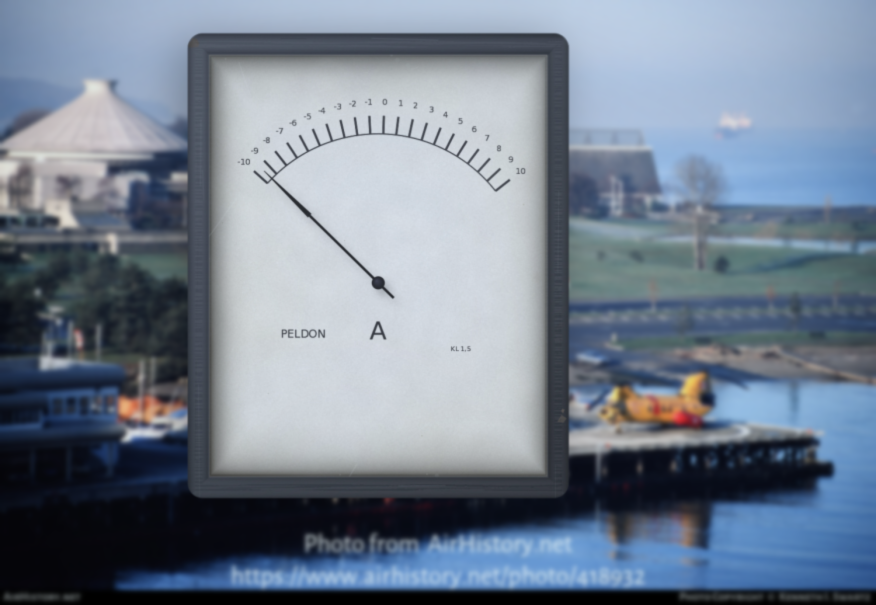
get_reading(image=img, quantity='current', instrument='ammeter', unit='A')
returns -9.5 A
